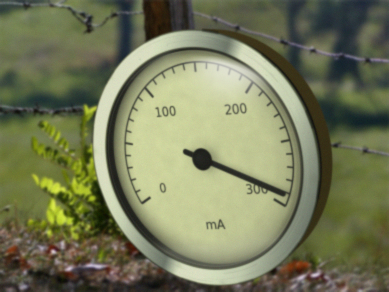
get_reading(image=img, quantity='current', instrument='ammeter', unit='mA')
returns 290 mA
